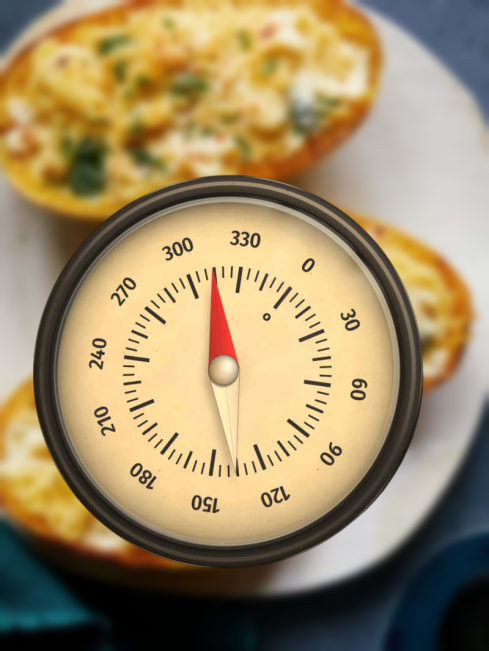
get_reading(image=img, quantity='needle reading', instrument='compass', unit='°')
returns 315 °
